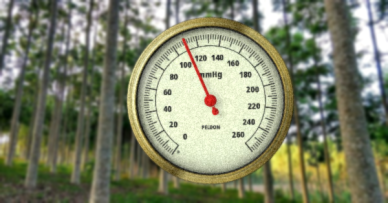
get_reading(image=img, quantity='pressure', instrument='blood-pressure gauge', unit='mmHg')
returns 110 mmHg
